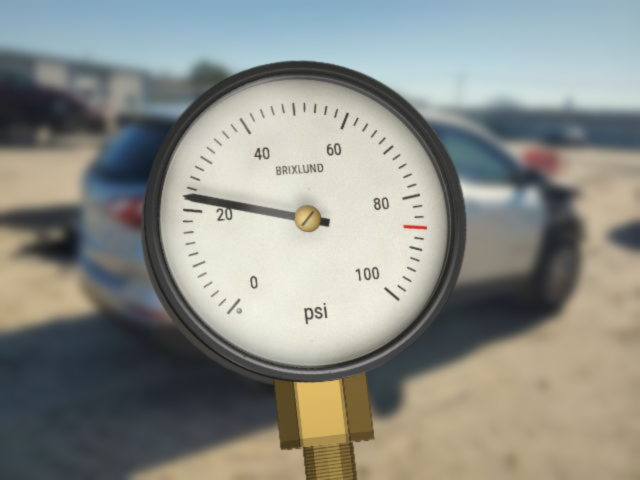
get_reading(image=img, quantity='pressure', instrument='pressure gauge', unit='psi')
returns 22 psi
